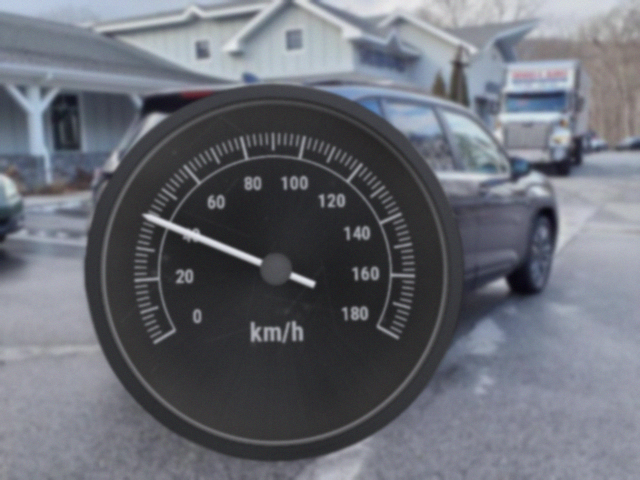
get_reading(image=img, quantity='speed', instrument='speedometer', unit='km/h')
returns 40 km/h
